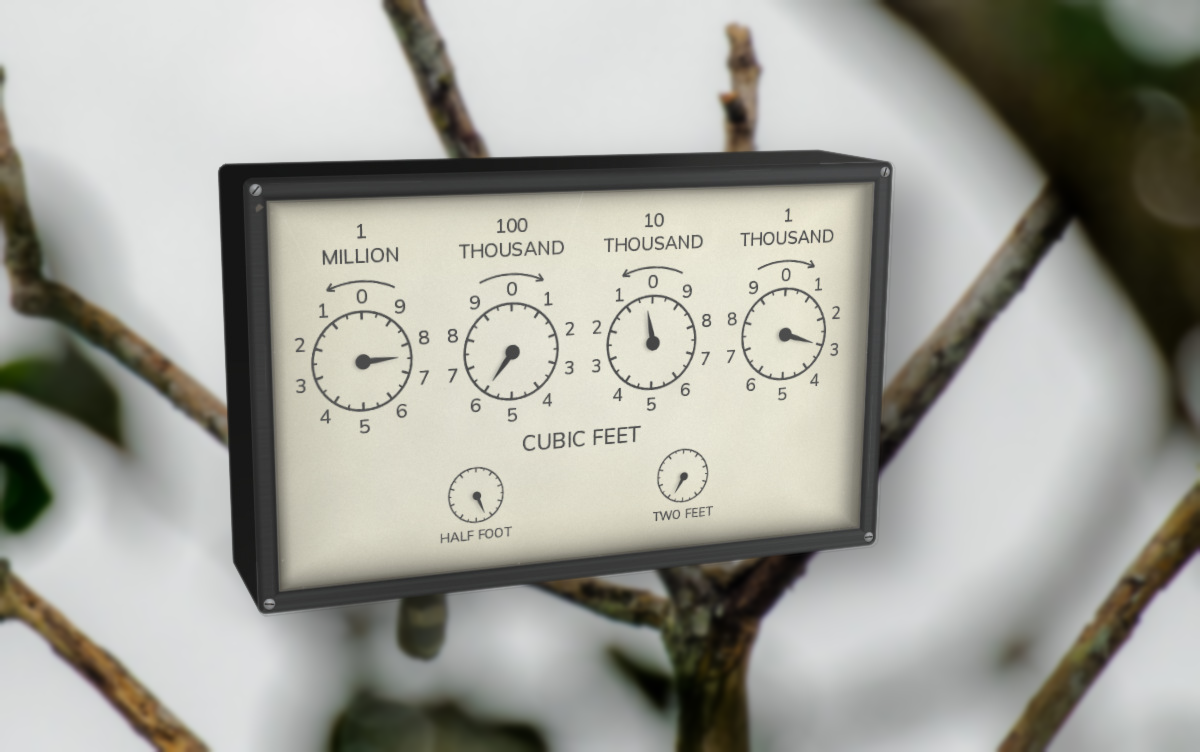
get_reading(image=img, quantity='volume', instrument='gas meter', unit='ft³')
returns 760300 ft³
